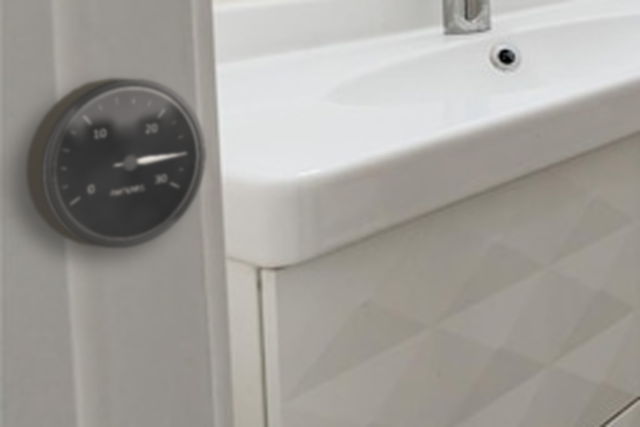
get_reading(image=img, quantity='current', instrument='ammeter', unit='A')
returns 26 A
